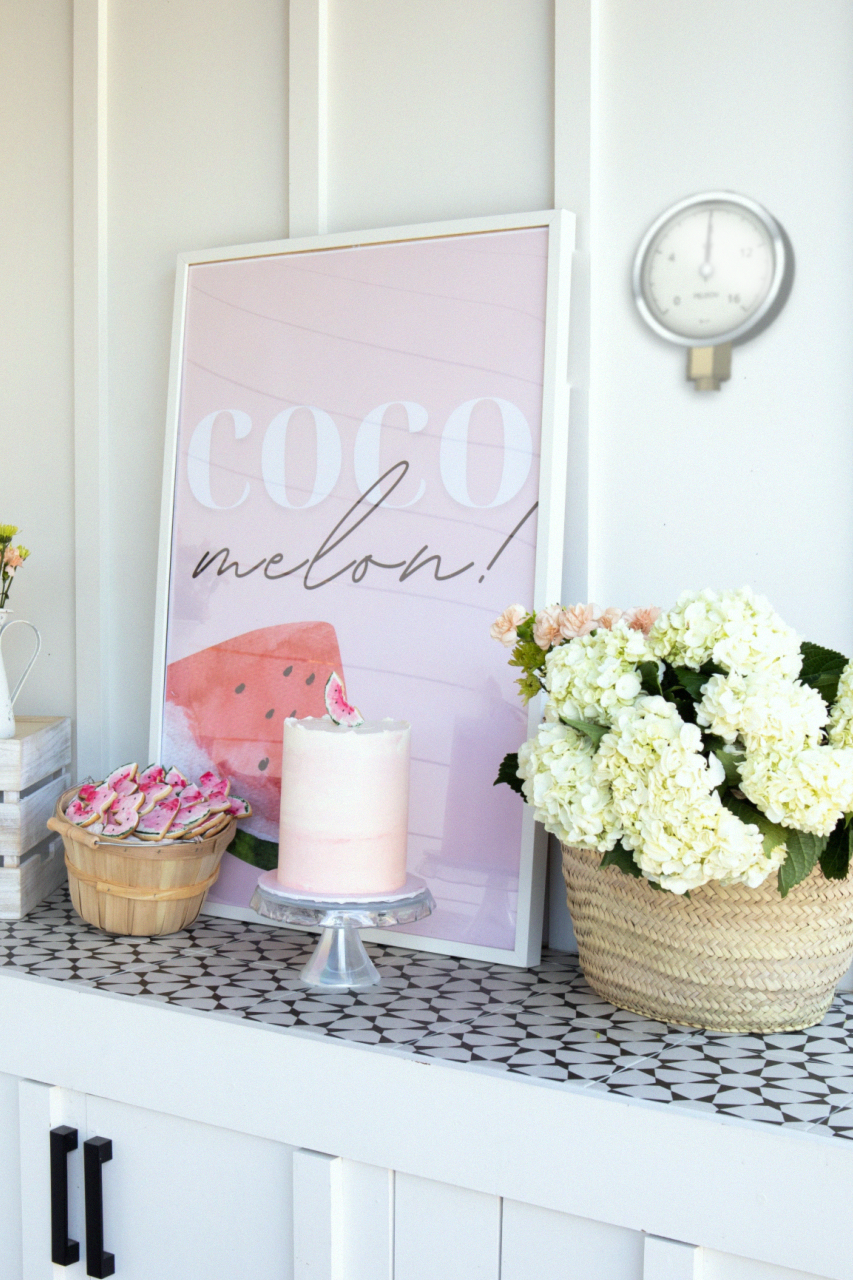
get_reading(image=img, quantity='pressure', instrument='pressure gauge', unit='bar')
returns 8 bar
